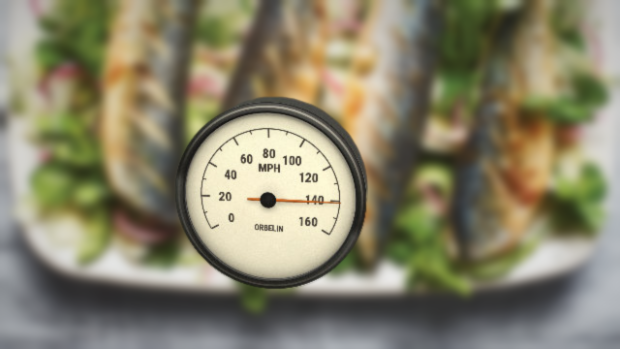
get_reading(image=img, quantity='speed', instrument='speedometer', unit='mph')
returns 140 mph
